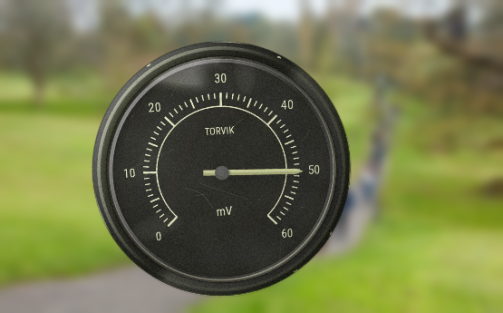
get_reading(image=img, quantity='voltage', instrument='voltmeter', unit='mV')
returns 50 mV
